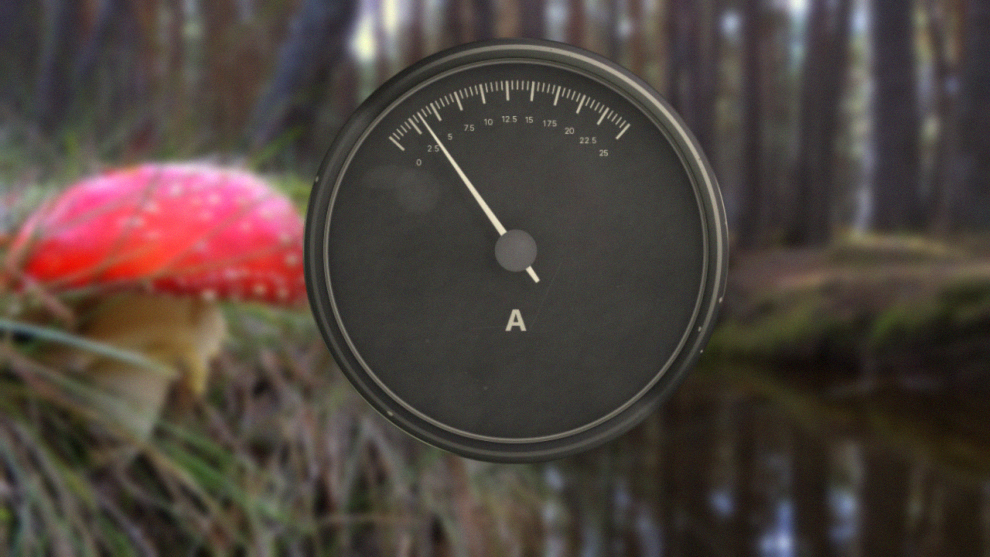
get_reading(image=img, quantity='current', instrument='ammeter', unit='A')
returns 3.5 A
